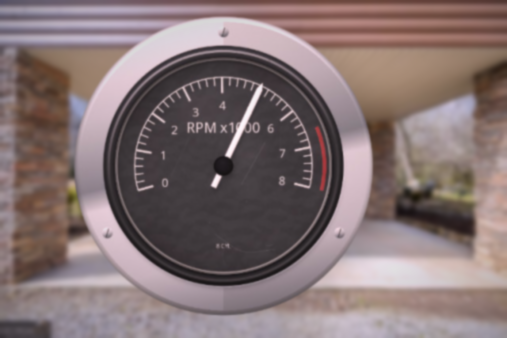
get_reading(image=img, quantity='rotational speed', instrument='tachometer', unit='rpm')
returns 5000 rpm
